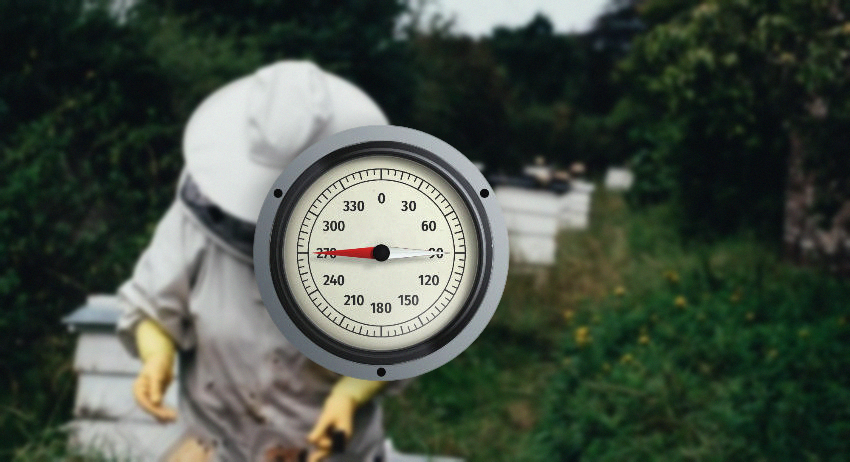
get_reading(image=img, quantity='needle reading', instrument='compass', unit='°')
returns 270 °
